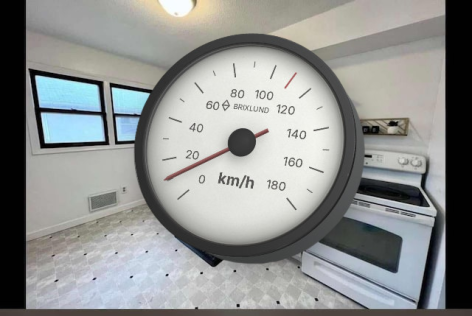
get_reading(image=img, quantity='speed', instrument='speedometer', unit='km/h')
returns 10 km/h
